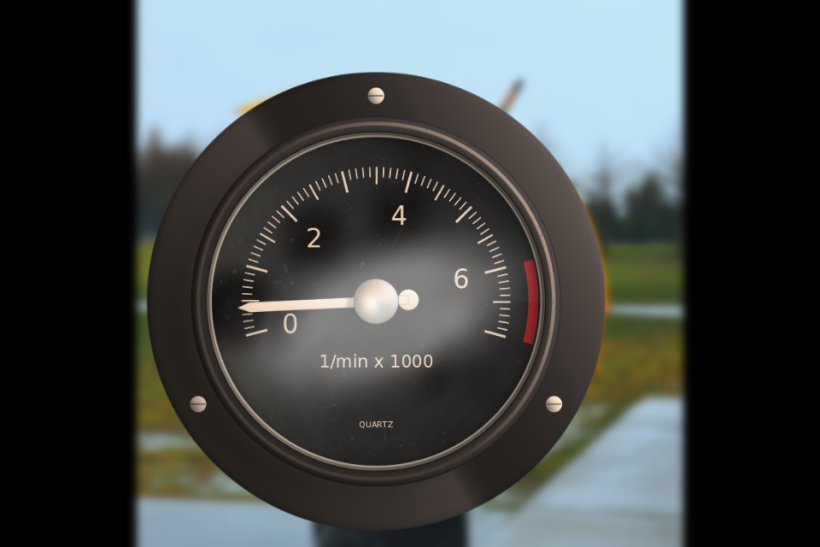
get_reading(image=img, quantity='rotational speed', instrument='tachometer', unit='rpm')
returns 400 rpm
